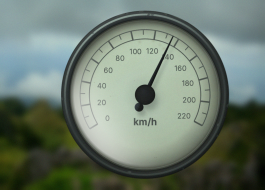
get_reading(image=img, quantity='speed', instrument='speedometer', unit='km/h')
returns 135 km/h
